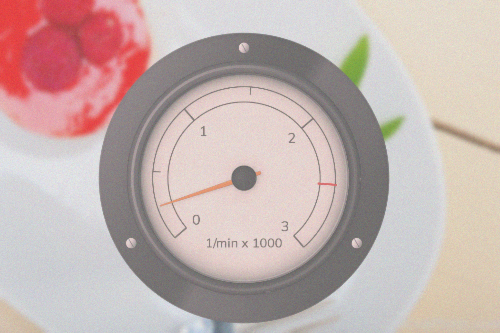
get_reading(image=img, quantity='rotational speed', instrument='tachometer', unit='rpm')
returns 250 rpm
